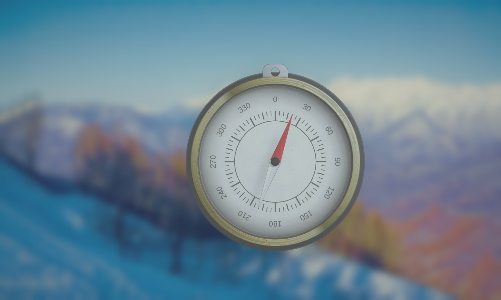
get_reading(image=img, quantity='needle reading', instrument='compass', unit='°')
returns 20 °
